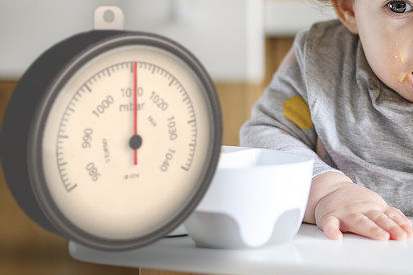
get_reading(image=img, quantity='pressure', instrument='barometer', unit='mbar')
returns 1010 mbar
